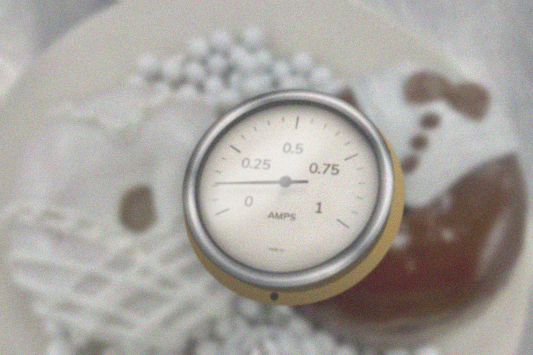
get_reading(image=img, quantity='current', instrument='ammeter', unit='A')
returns 0.1 A
